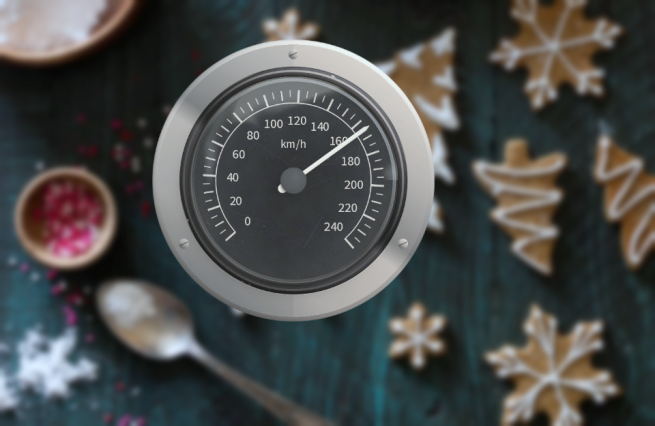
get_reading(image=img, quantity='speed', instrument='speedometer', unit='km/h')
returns 165 km/h
